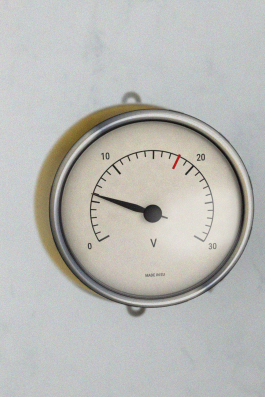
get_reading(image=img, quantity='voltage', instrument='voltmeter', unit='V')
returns 6 V
